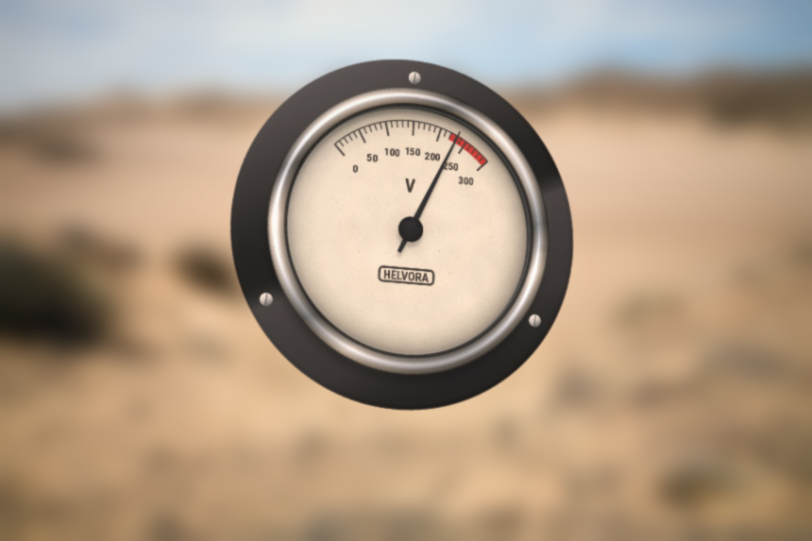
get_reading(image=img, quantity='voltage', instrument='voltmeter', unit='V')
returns 230 V
